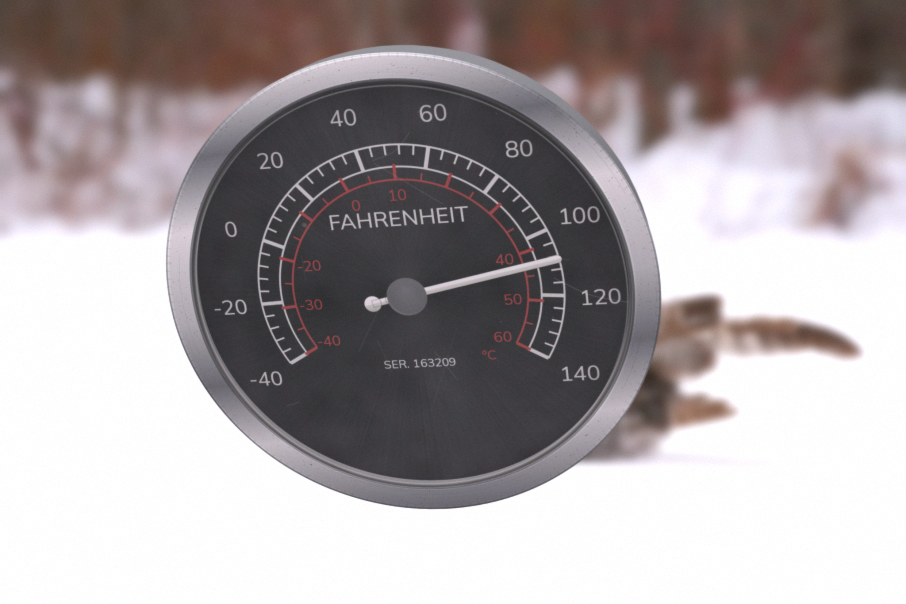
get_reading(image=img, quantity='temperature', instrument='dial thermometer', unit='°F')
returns 108 °F
